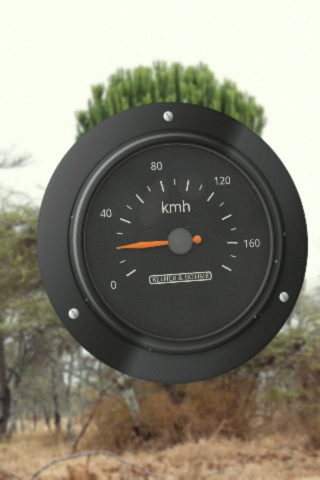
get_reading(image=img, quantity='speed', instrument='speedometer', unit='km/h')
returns 20 km/h
